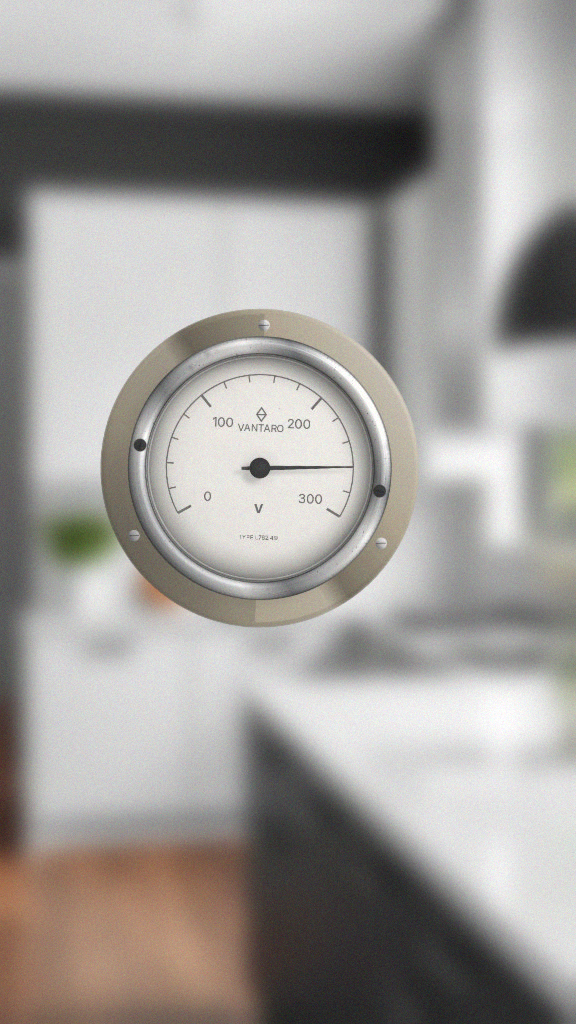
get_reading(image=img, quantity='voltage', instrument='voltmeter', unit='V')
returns 260 V
